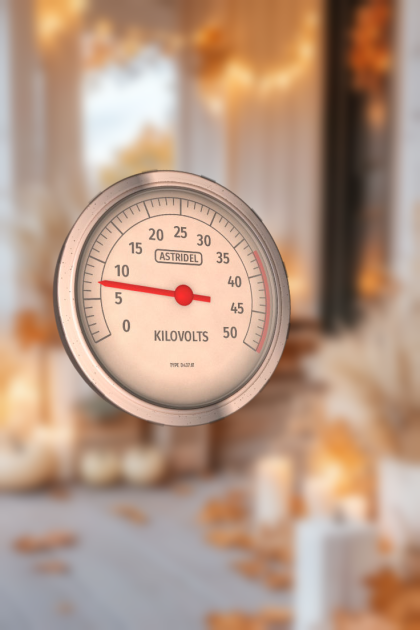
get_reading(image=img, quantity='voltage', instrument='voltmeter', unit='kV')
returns 7 kV
